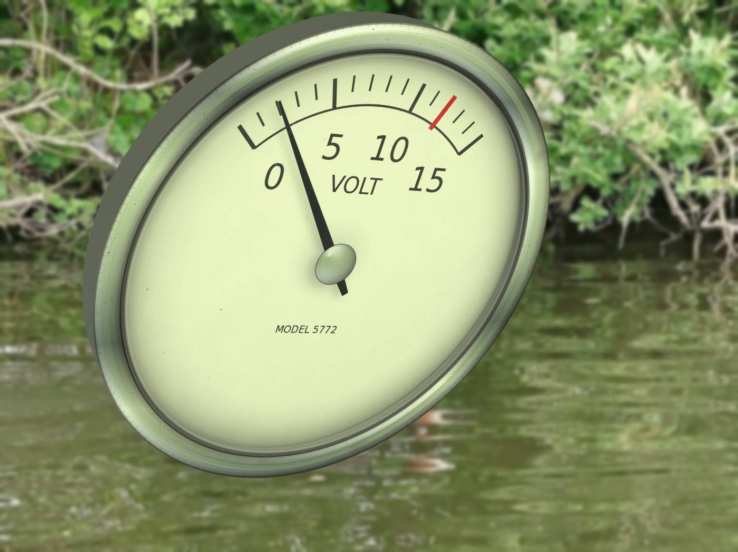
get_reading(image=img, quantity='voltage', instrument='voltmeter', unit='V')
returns 2 V
